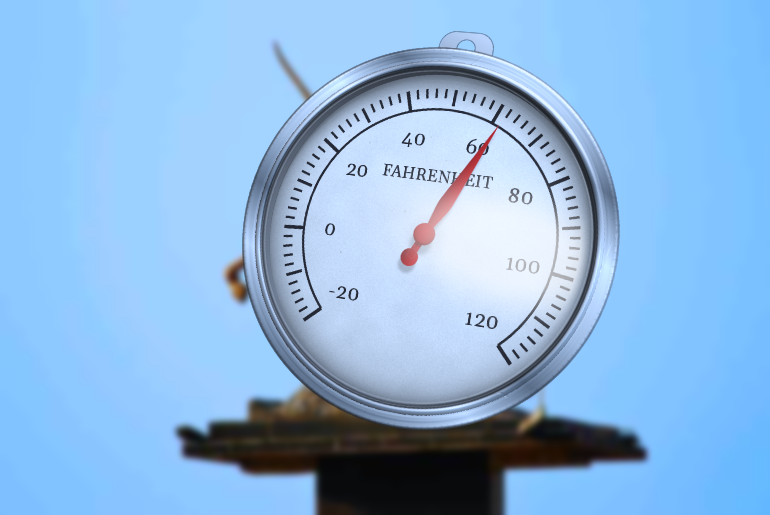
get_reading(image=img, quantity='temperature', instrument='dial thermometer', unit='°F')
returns 62 °F
